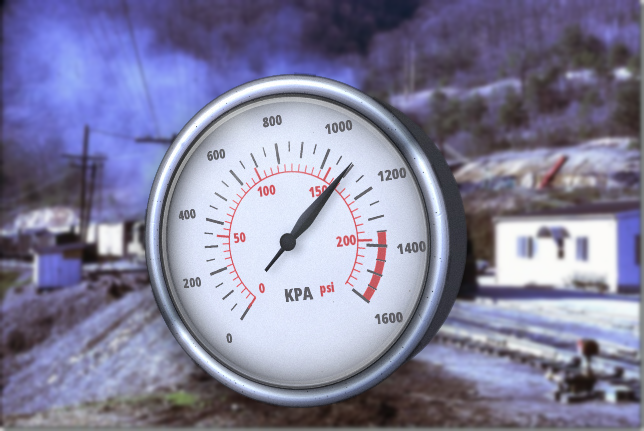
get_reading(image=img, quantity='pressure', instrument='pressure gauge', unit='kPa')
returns 1100 kPa
